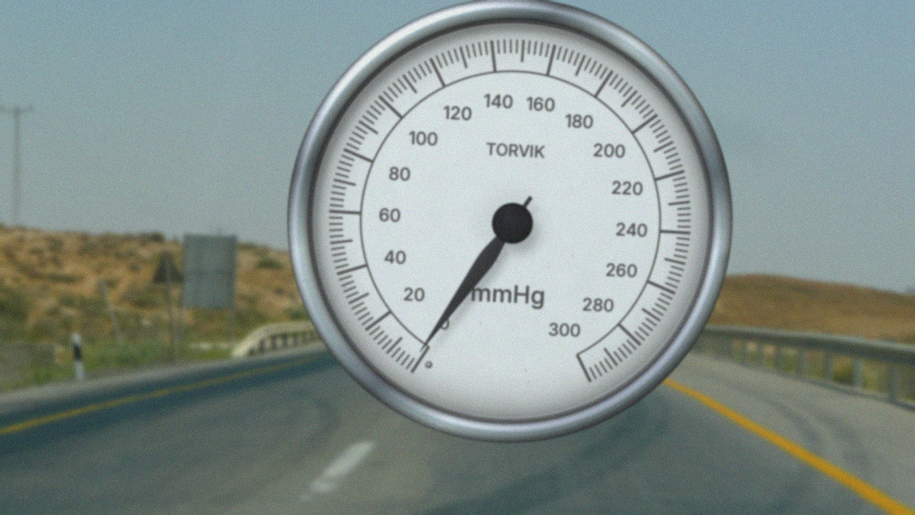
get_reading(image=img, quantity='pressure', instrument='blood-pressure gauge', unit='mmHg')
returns 2 mmHg
